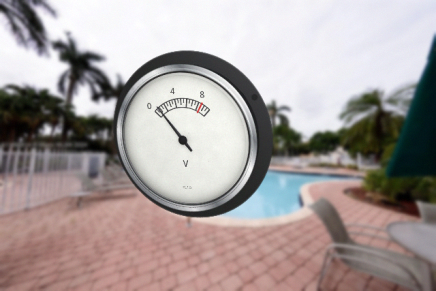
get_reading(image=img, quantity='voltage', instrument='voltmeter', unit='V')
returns 1 V
